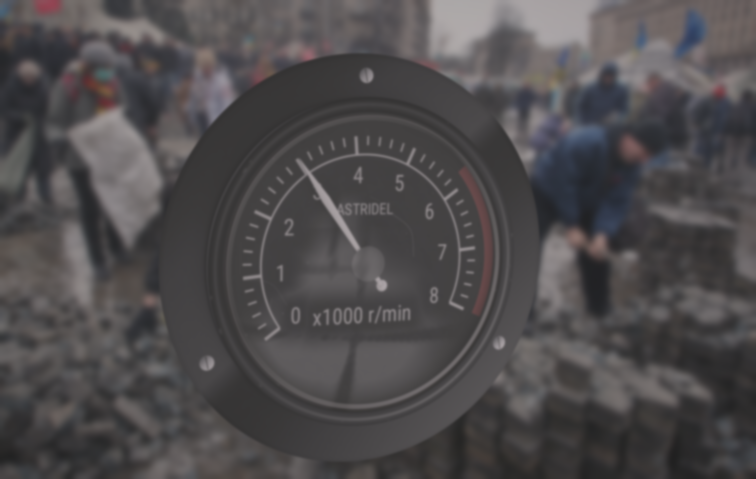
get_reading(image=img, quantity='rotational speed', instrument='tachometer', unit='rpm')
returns 3000 rpm
